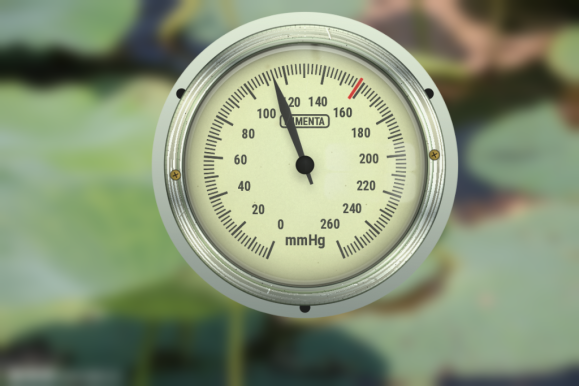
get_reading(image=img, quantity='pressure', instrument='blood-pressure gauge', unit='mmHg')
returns 114 mmHg
